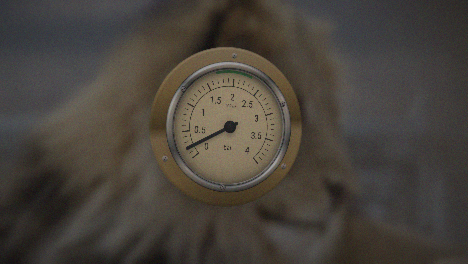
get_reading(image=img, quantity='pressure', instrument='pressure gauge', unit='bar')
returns 0.2 bar
